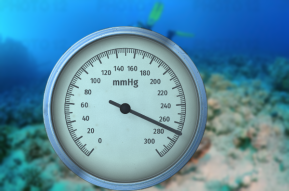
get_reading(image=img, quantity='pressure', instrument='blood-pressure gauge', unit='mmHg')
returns 270 mmHg
